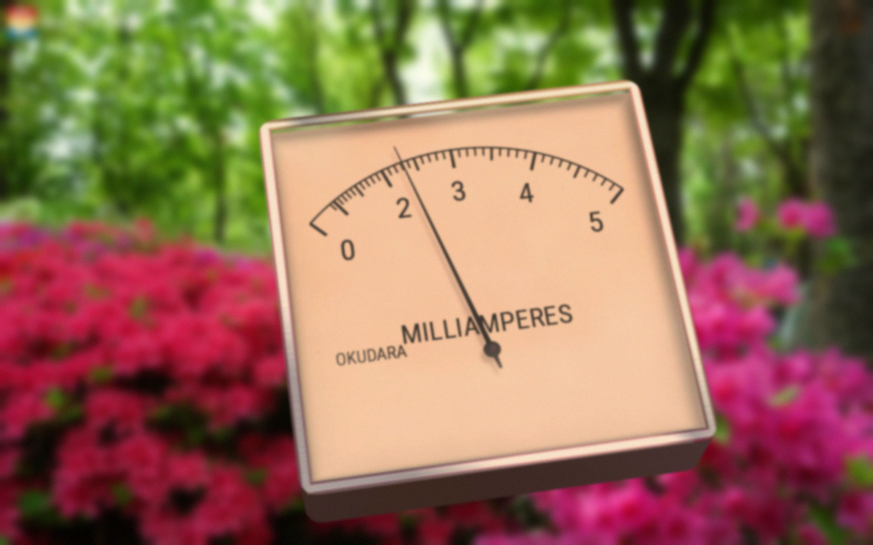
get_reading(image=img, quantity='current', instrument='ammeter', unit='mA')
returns 2.3 mA
